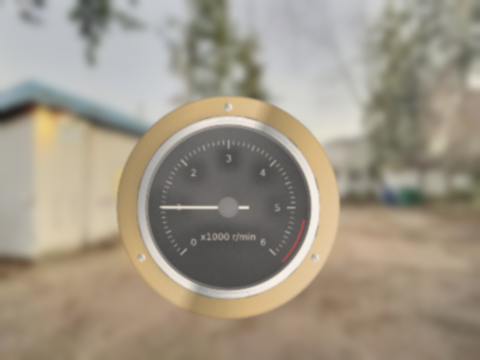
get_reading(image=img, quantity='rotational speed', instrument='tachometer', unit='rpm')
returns 1000 rpm
